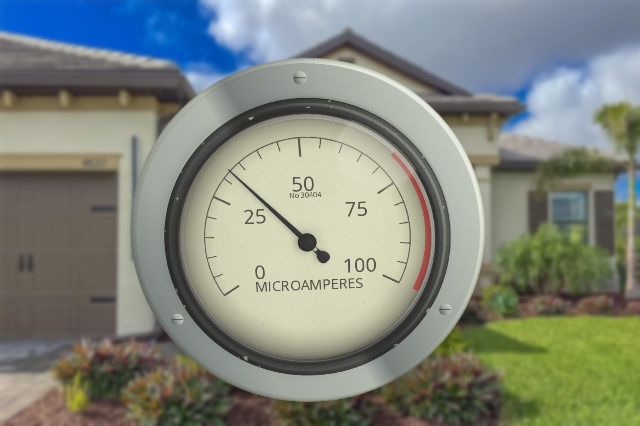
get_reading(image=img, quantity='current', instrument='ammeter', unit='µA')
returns 32.5 µA
